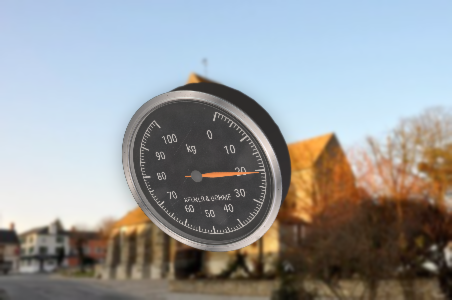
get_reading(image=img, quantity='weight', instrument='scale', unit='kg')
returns 20 kg
